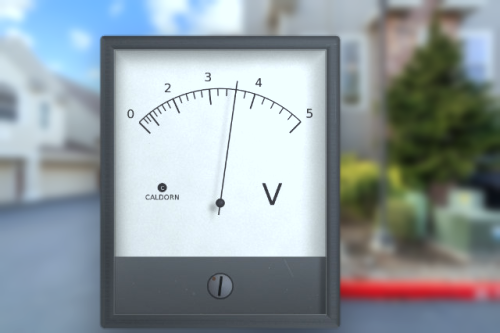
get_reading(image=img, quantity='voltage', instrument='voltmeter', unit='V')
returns 3.6 V
